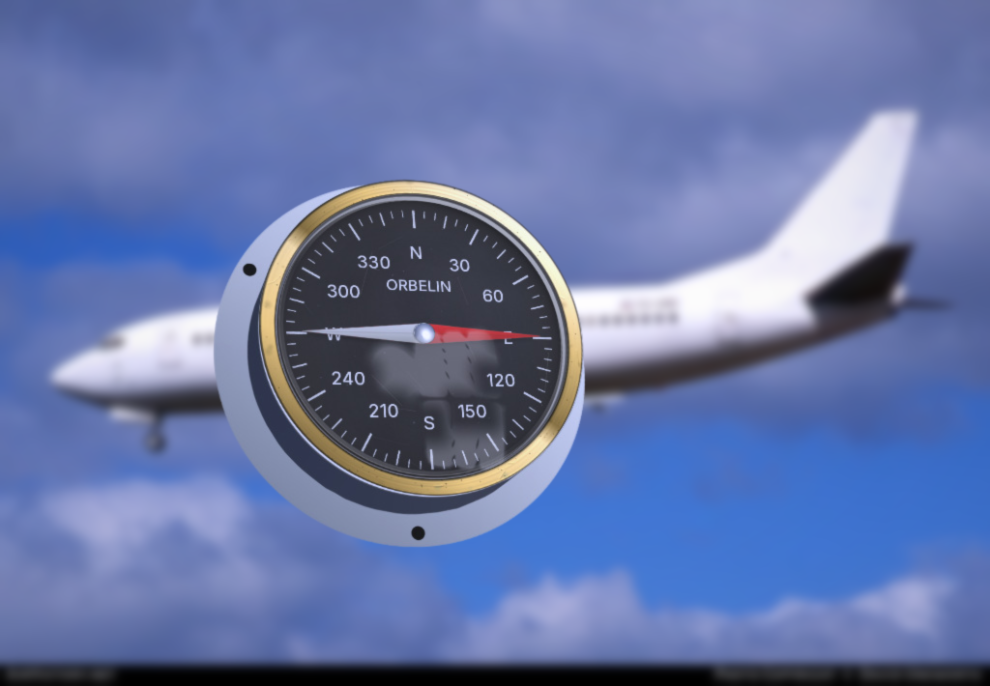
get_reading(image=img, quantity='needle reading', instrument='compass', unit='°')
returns 90 °
